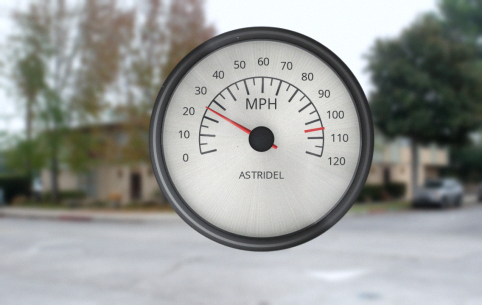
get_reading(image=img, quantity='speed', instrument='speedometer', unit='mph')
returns 25 mph
